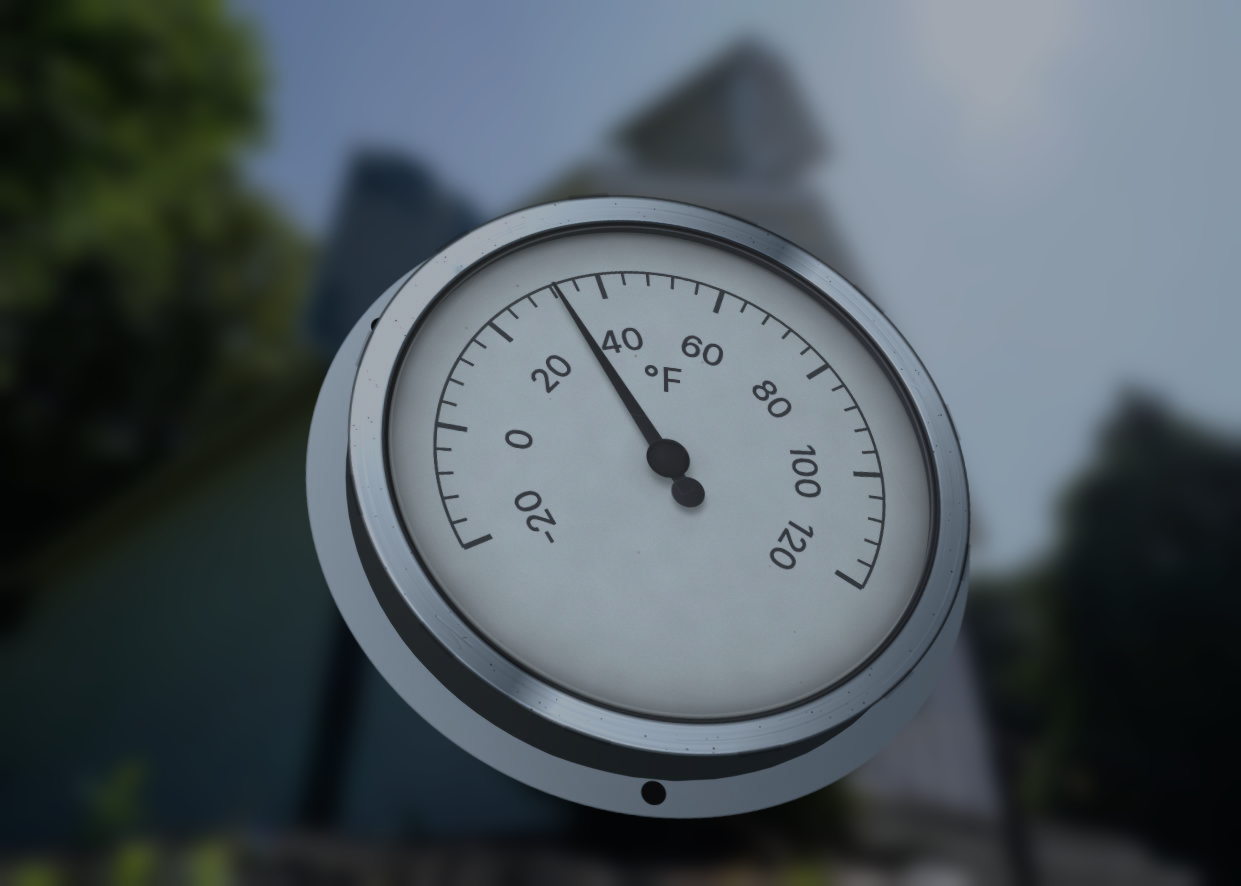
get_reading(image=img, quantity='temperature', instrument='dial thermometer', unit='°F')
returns 32 °F
